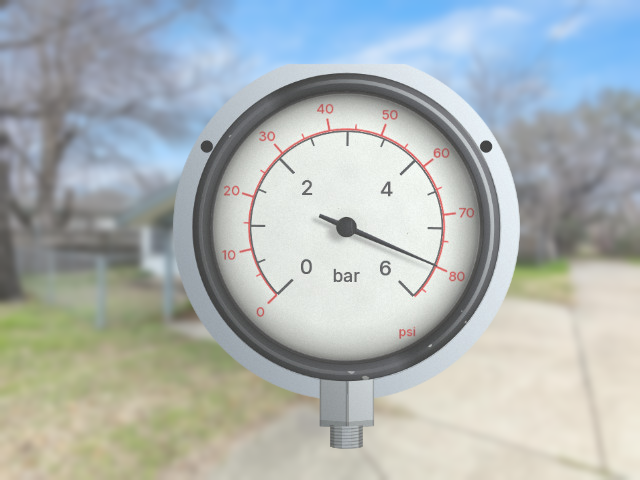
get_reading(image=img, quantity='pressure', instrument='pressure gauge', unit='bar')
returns 5.5 bar
